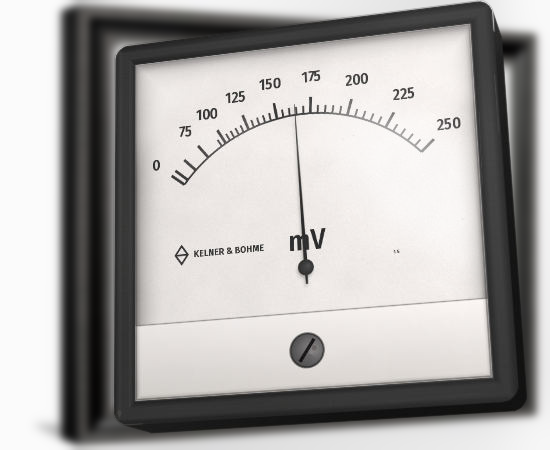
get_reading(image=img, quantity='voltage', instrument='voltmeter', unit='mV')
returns 165 mV
